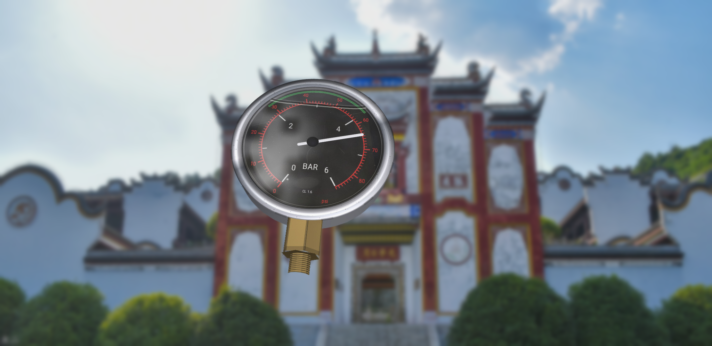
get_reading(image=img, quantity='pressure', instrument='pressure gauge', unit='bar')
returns 4.5 bar
